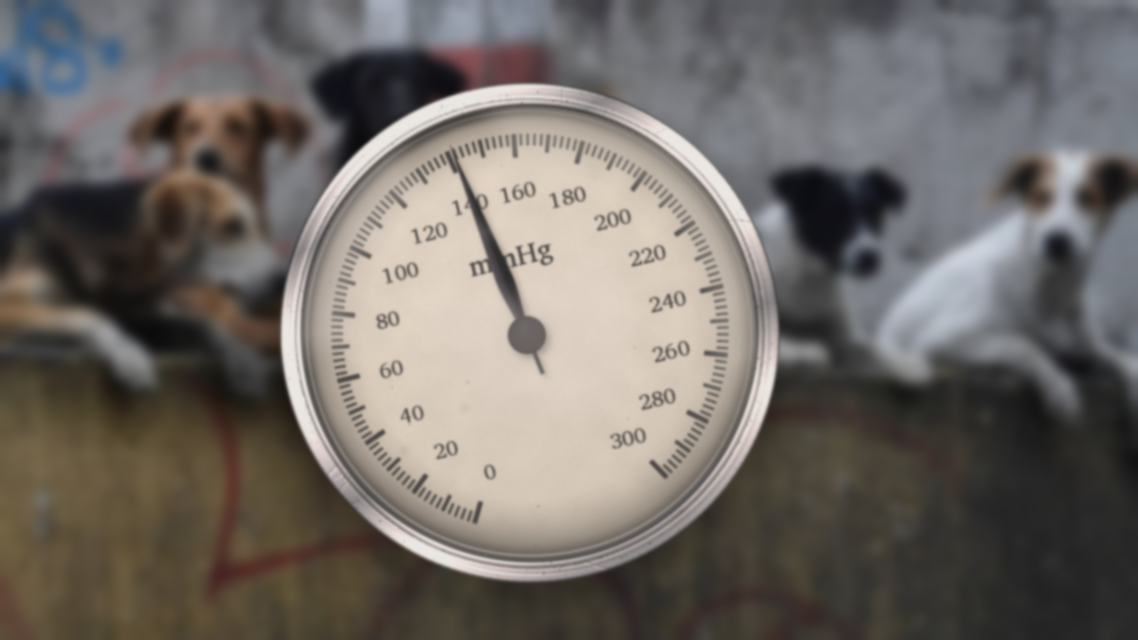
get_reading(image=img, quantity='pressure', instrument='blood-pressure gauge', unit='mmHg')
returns 142 mmHg
